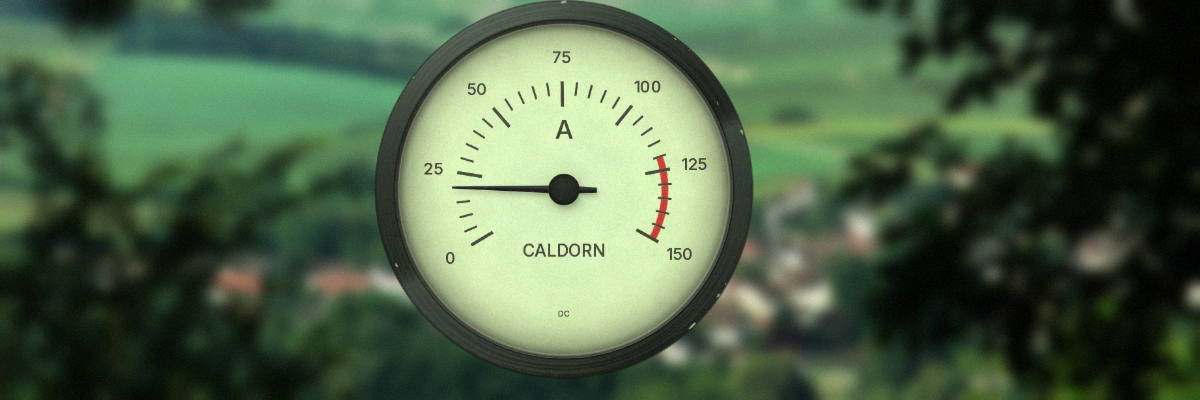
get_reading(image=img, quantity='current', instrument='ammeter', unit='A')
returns 20 A
